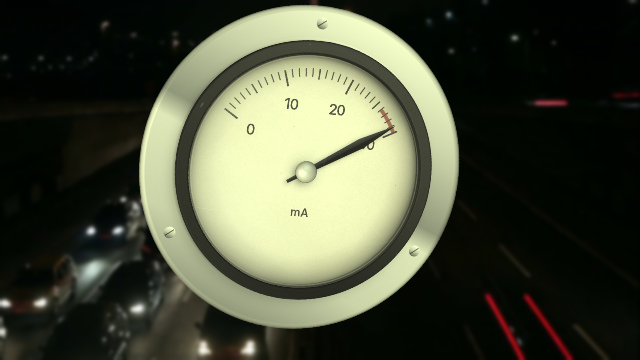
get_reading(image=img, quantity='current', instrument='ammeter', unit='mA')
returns 29 mA
